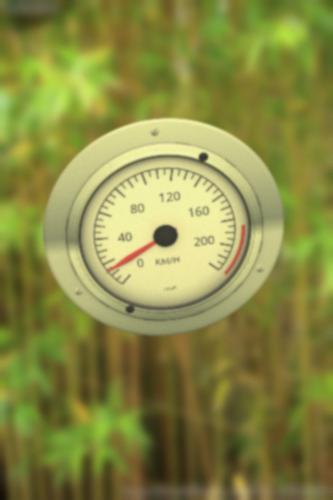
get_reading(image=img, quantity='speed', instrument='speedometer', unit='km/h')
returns 15 km/h
